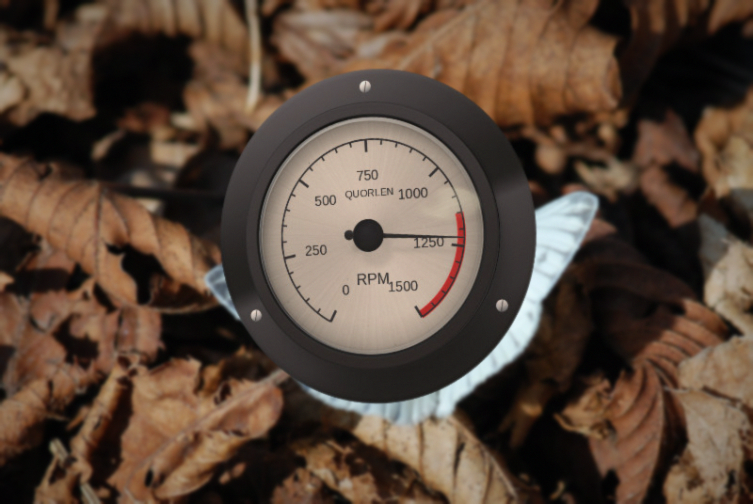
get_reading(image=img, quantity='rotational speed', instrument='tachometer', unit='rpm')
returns 1225 rpm
